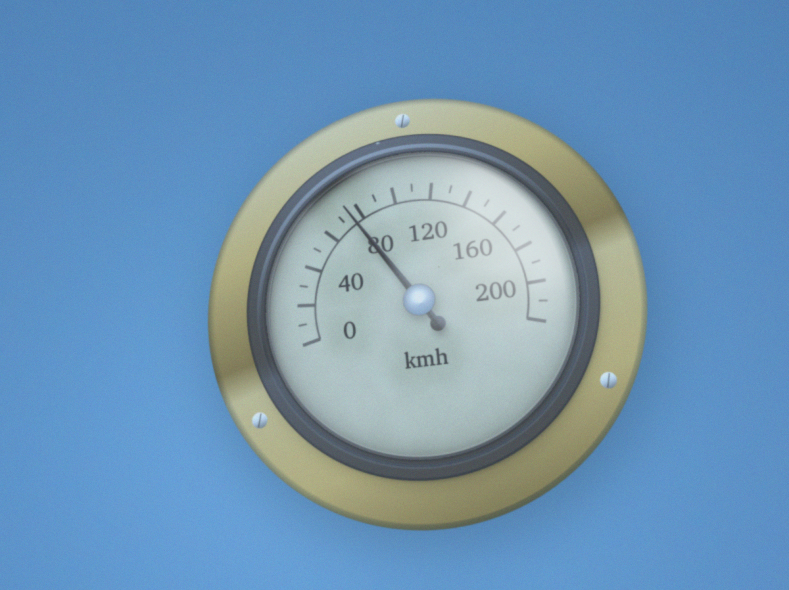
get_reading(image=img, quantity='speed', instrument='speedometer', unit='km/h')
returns 75 km/h
